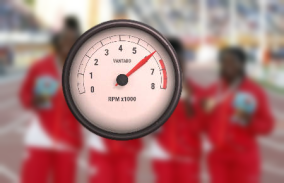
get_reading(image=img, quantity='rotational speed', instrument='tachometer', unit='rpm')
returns 6000 rpm
